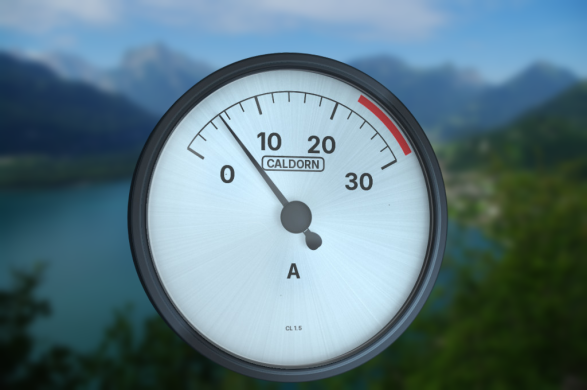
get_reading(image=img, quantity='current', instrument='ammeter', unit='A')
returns 5 A
